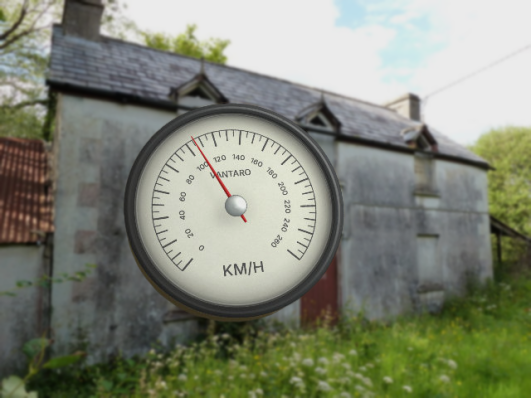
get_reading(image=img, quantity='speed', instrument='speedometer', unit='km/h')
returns 105 km/h
